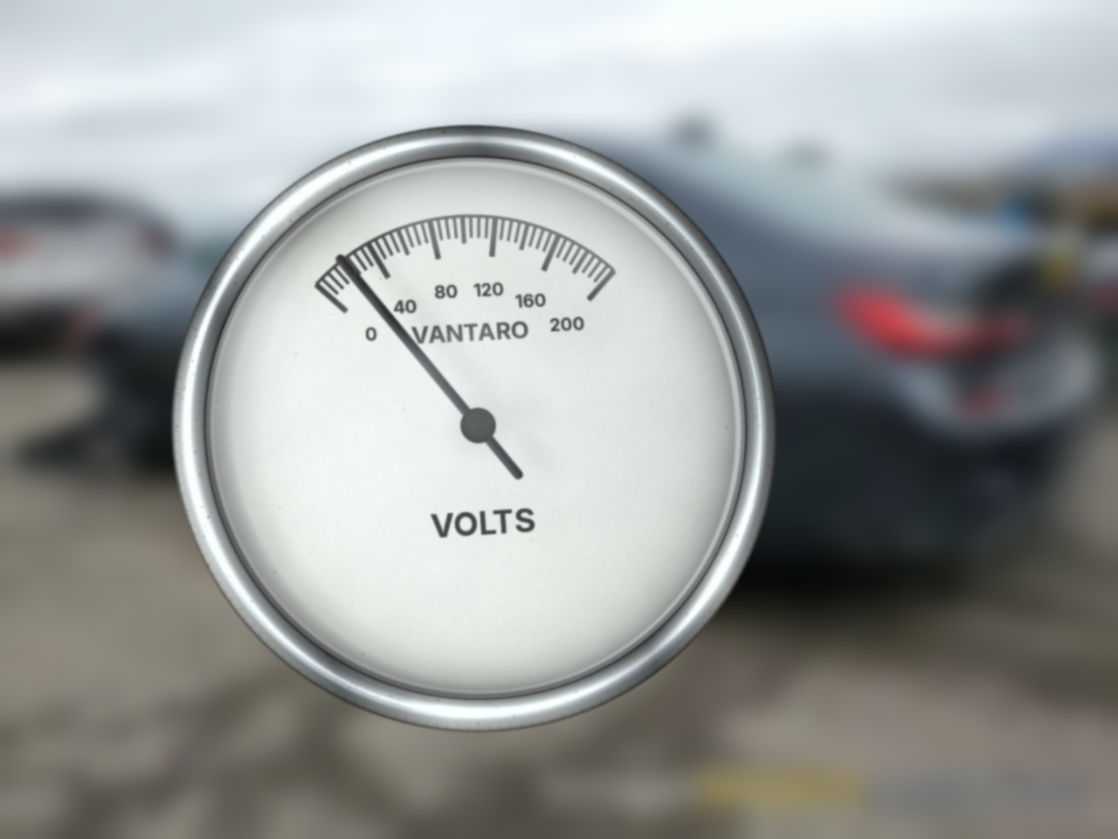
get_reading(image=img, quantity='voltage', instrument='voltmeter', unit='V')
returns 20 V
